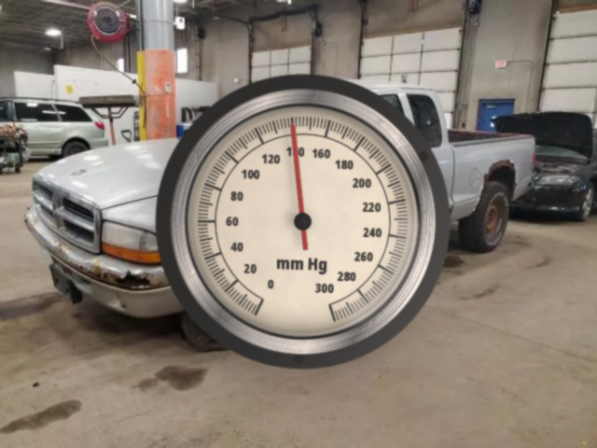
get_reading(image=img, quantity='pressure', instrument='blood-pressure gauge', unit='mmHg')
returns 140 mmHg
